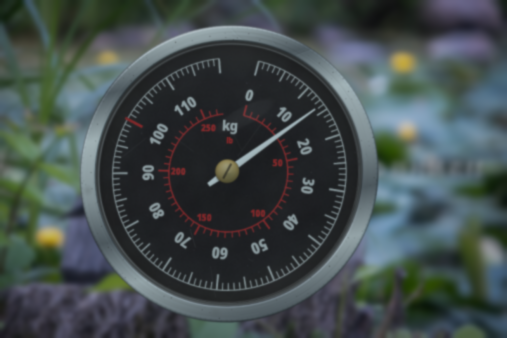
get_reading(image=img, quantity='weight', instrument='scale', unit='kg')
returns 14 kg
